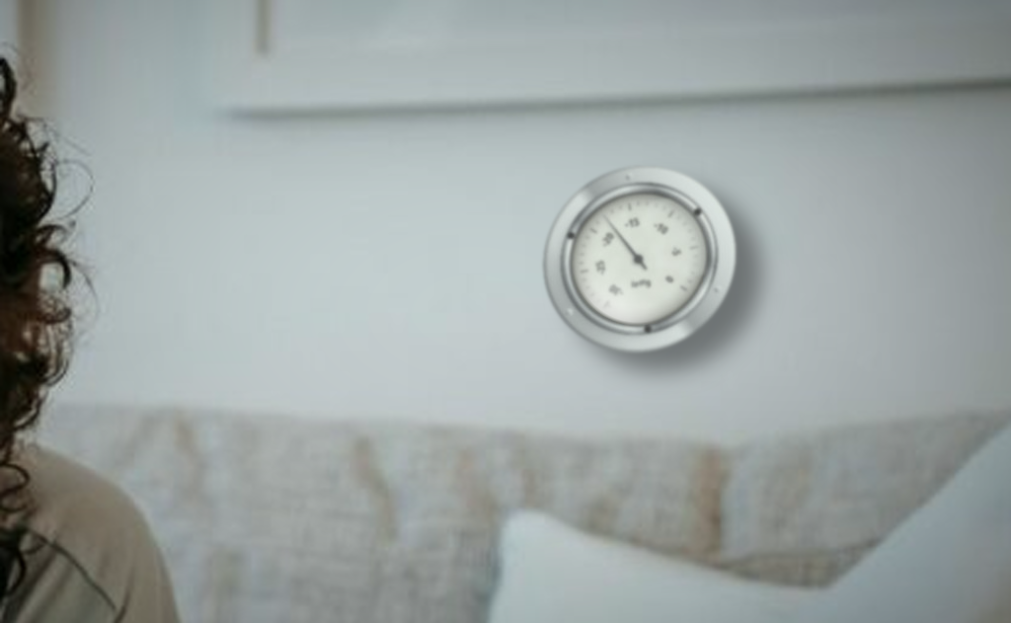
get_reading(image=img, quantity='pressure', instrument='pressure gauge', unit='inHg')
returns -18 inHg
